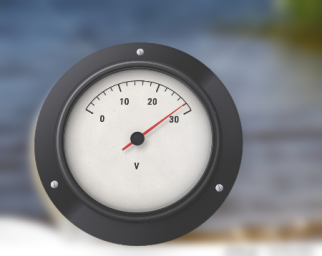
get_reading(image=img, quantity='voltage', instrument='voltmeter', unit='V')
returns 28 V
